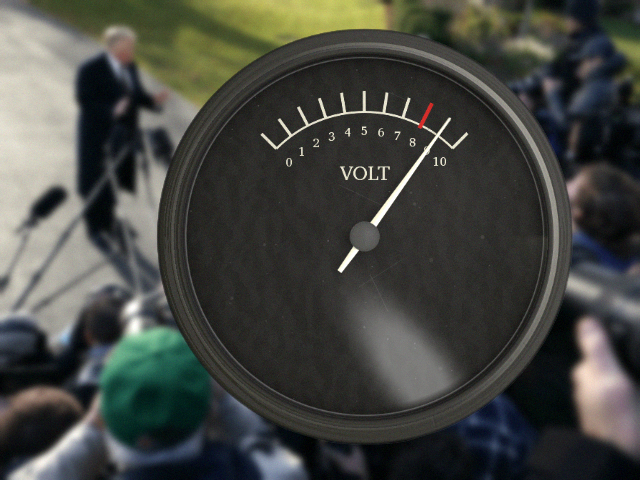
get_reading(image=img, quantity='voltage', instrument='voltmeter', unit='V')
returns 9 V
